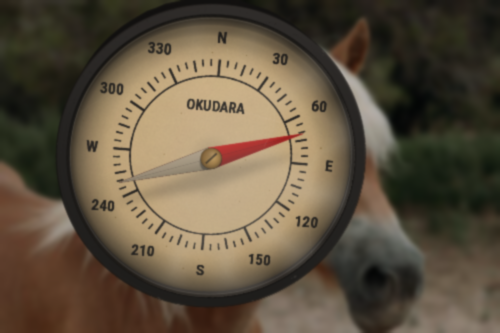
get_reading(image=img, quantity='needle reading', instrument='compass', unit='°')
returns 70 °
